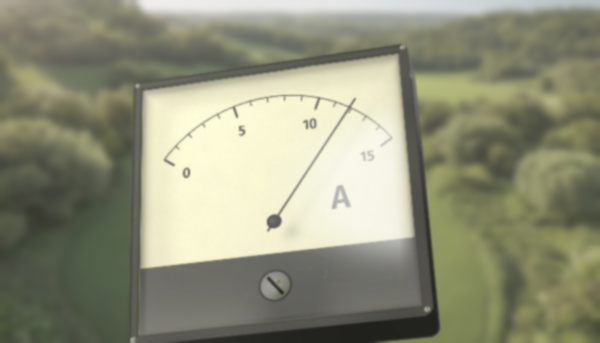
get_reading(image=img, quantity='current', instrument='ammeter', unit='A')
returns 12 A
